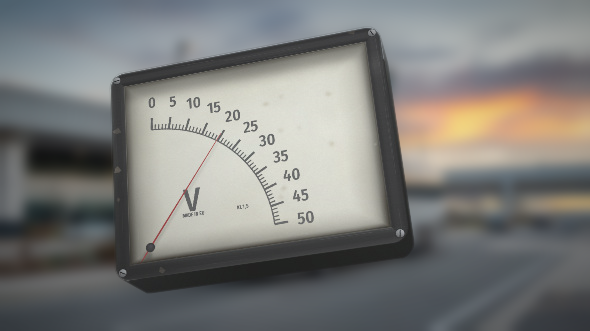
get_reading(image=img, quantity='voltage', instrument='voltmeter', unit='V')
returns 20 V
